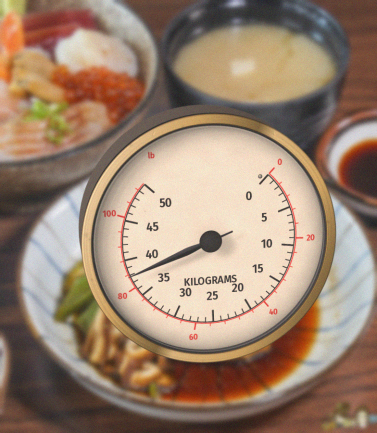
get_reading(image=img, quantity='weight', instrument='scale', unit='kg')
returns 38 kg
